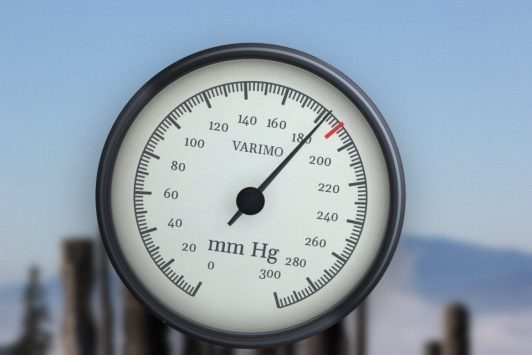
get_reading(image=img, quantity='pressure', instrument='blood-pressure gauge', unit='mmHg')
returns 182 mmHg
